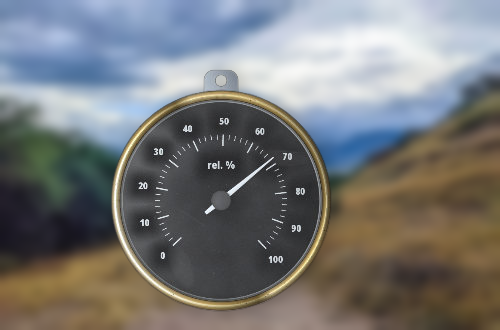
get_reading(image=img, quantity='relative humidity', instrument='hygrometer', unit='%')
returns 68 %
